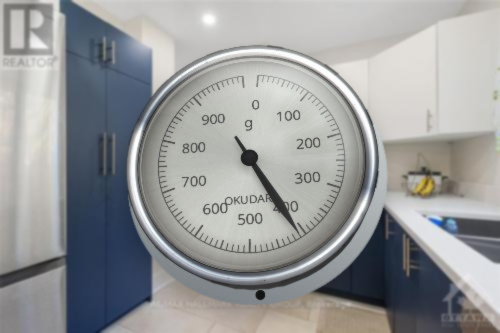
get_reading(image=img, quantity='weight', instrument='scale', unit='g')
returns 410 g
